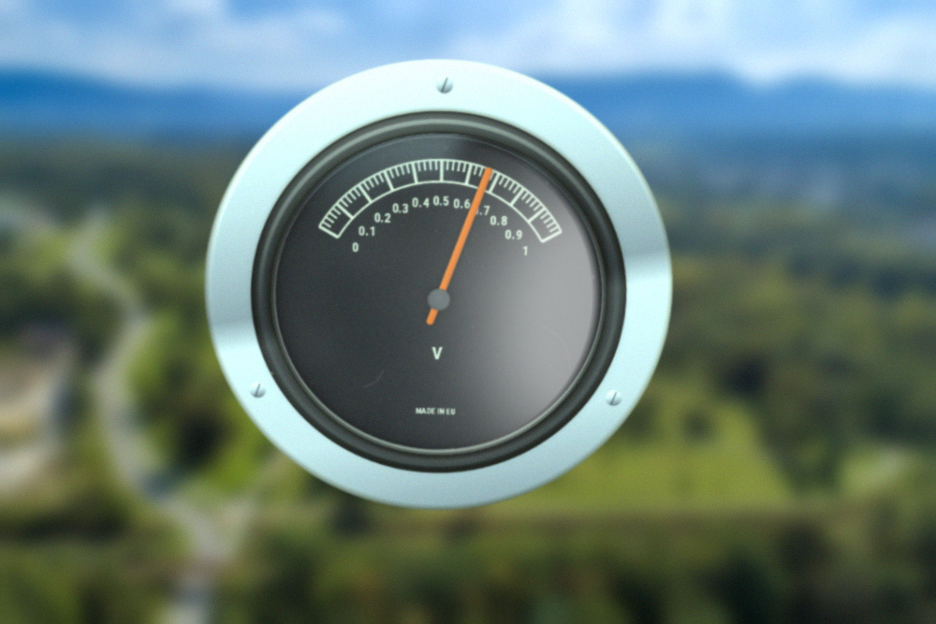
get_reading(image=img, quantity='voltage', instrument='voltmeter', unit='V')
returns 0.66 V
